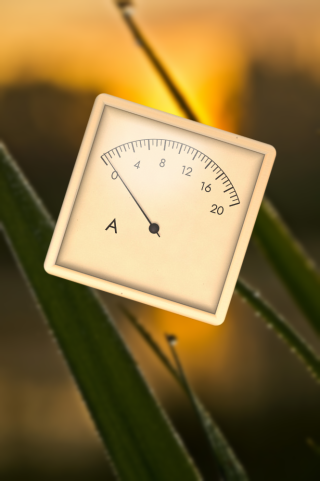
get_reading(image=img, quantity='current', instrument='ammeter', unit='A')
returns 0.5 A
